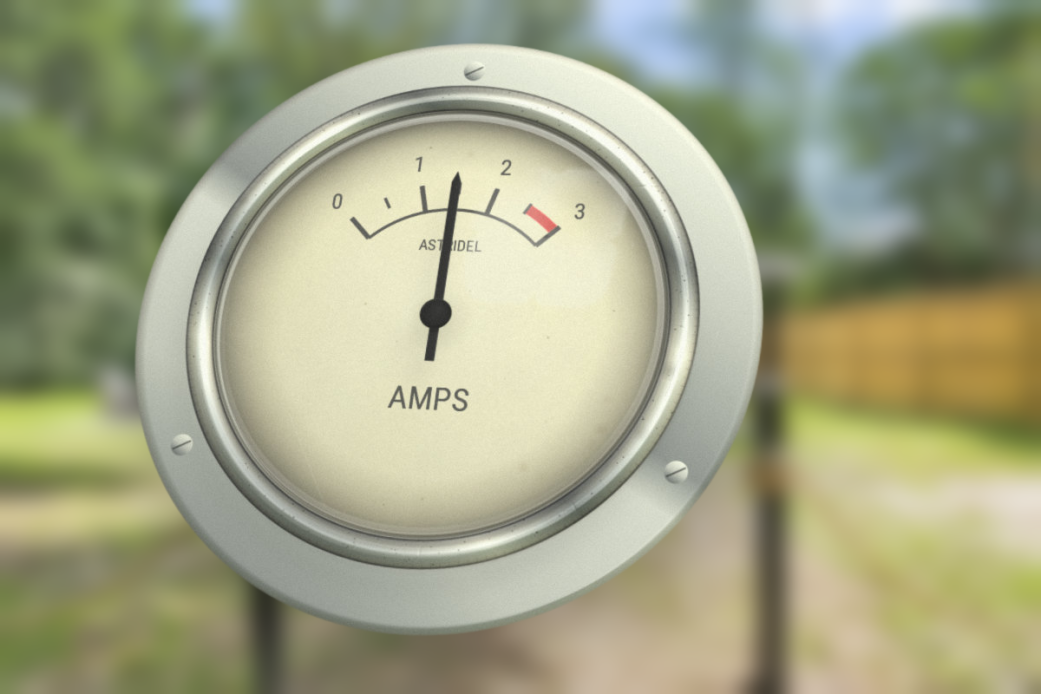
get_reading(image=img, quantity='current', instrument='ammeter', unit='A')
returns 1.5 A
